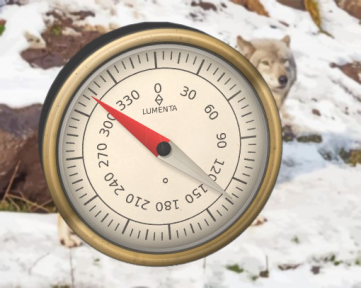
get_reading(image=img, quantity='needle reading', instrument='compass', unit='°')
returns 312.5 °
